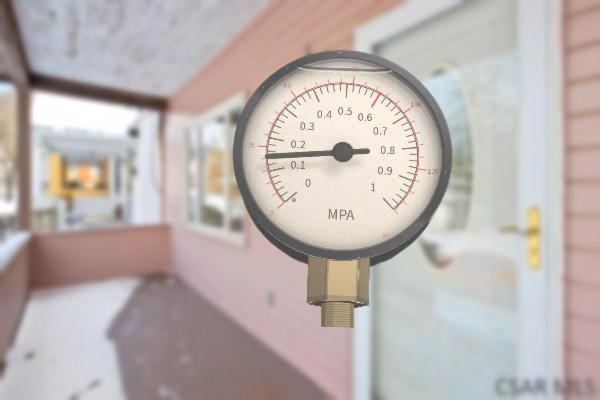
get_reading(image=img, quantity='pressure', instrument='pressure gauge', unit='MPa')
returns 0.14 MPa
